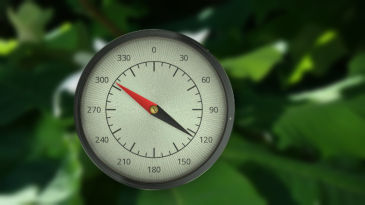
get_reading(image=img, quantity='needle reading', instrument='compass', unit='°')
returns 305 °
